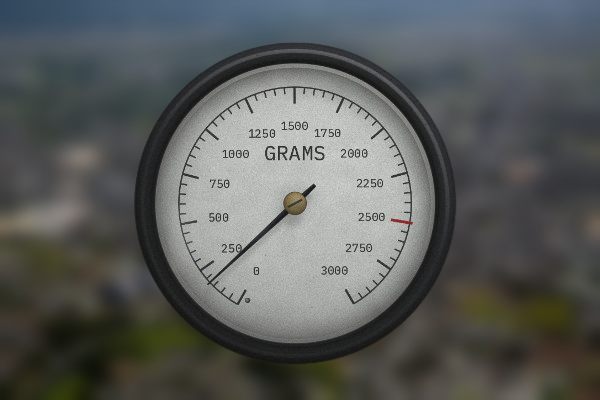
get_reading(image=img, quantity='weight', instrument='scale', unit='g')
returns 175 g
